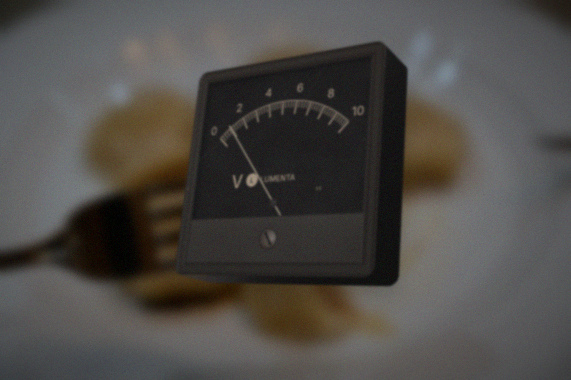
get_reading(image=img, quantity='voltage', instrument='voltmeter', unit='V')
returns 1 V
